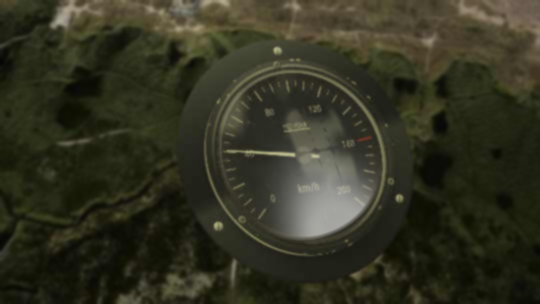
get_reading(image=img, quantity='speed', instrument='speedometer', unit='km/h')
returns 40 km/h
